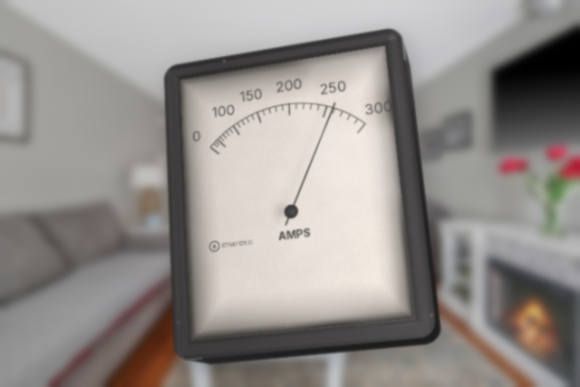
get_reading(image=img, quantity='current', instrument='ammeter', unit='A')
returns 260 A
